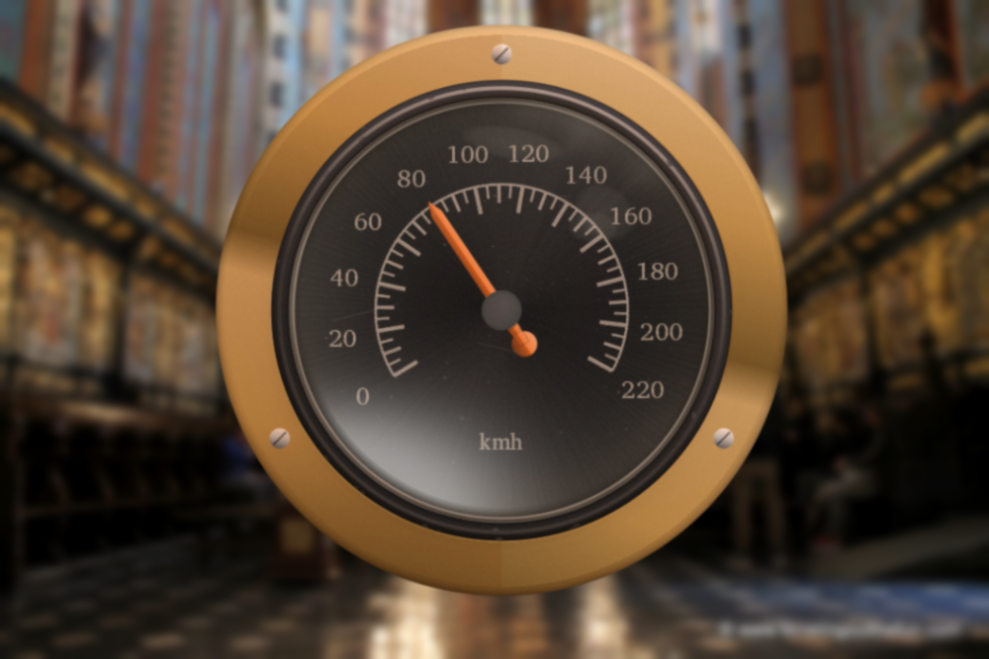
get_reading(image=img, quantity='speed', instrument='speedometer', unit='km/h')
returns 80 km/h
